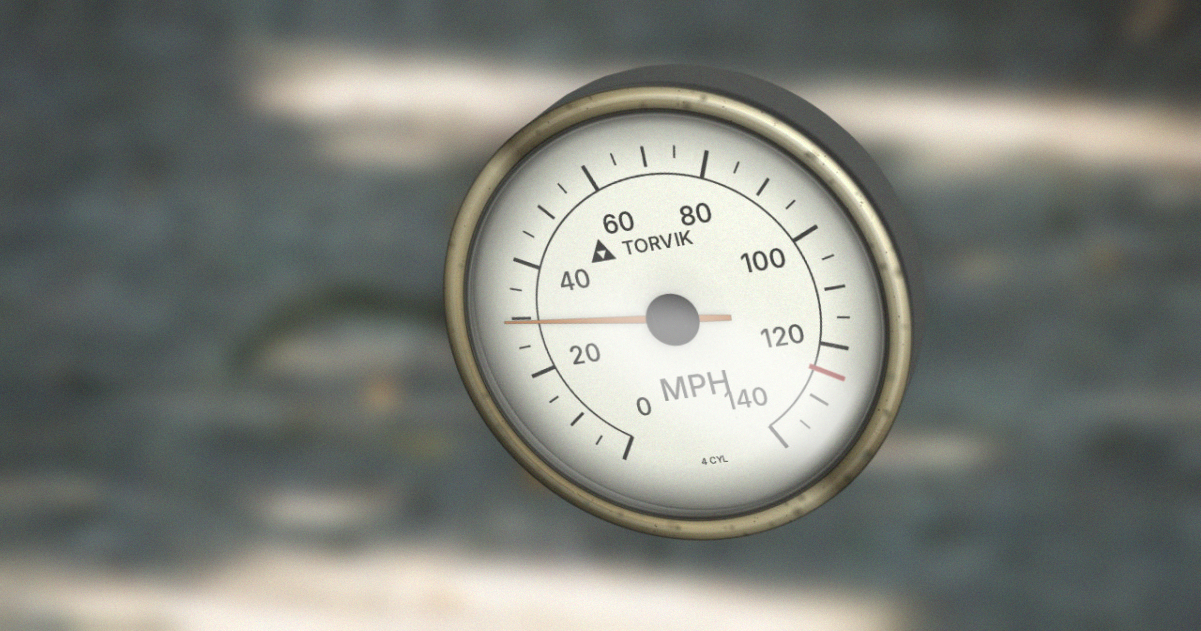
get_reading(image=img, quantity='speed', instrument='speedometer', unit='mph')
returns 30 mph
